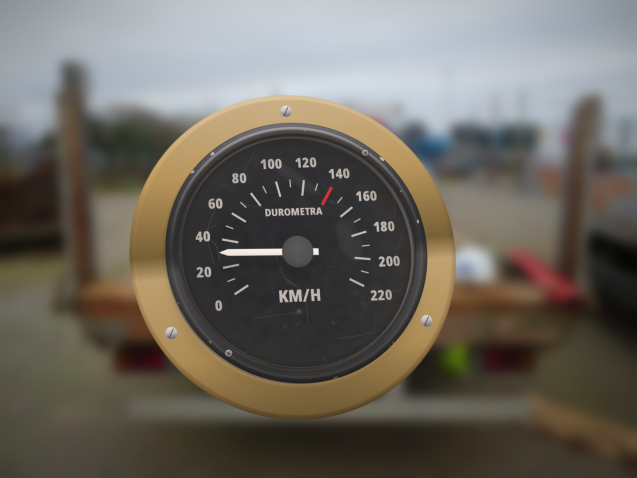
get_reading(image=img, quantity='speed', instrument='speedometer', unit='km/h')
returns 30 km/h
